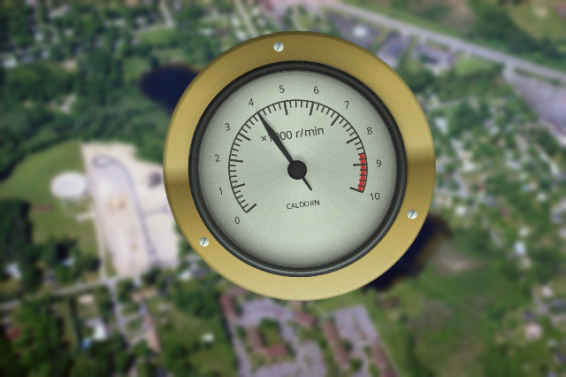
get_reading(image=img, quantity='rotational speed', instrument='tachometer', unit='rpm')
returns 4000 rpm
